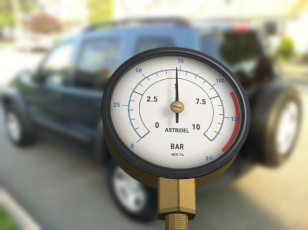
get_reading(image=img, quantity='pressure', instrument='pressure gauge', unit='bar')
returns 5 bar
